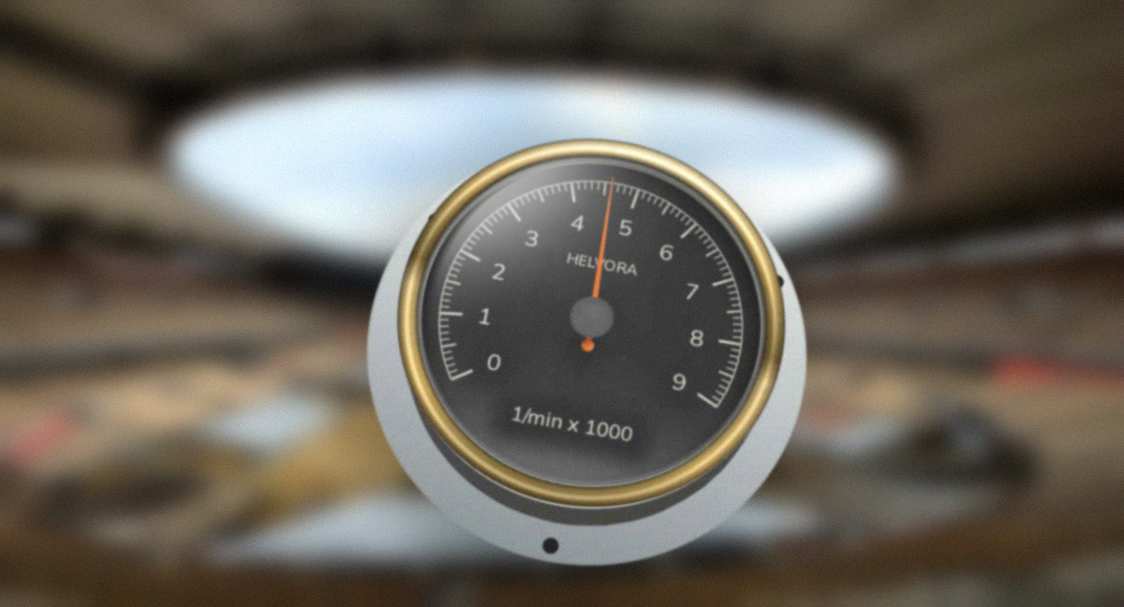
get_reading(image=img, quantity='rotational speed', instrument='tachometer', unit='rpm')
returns 4600 rpm
